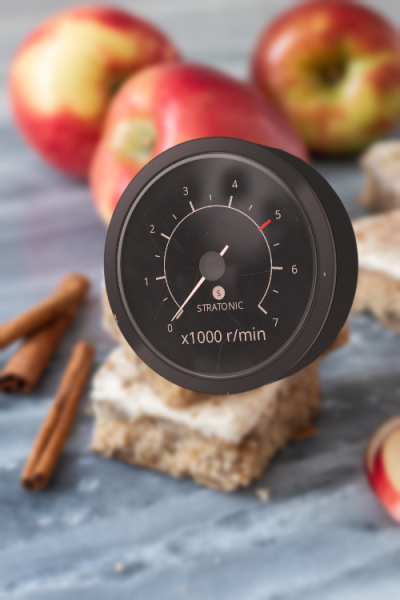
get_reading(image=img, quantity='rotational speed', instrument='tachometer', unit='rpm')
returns 0 rpm
